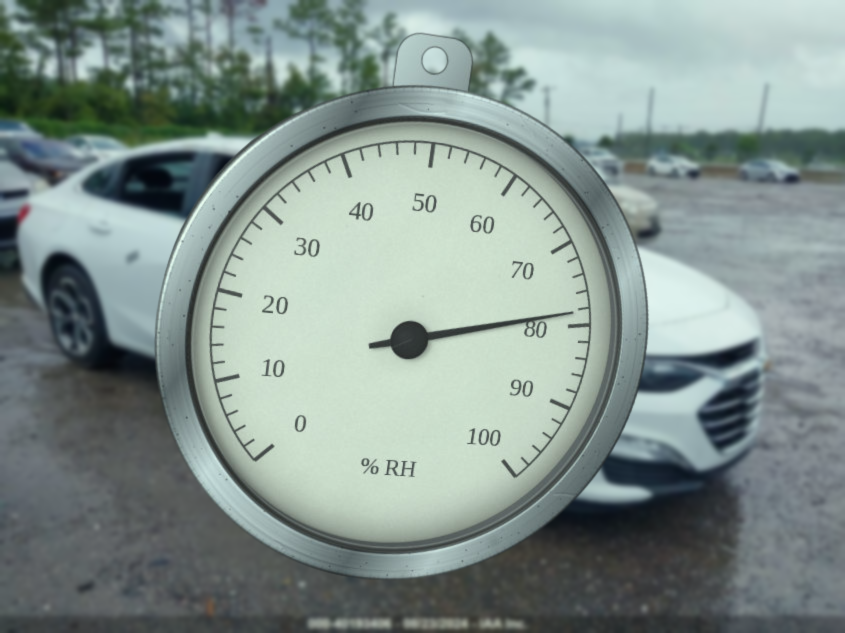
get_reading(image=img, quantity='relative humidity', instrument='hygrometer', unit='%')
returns 78 %
